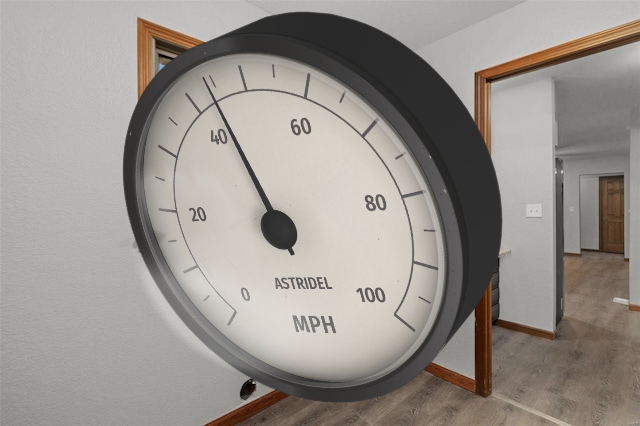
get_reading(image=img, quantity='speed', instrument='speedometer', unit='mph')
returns 45 mph
